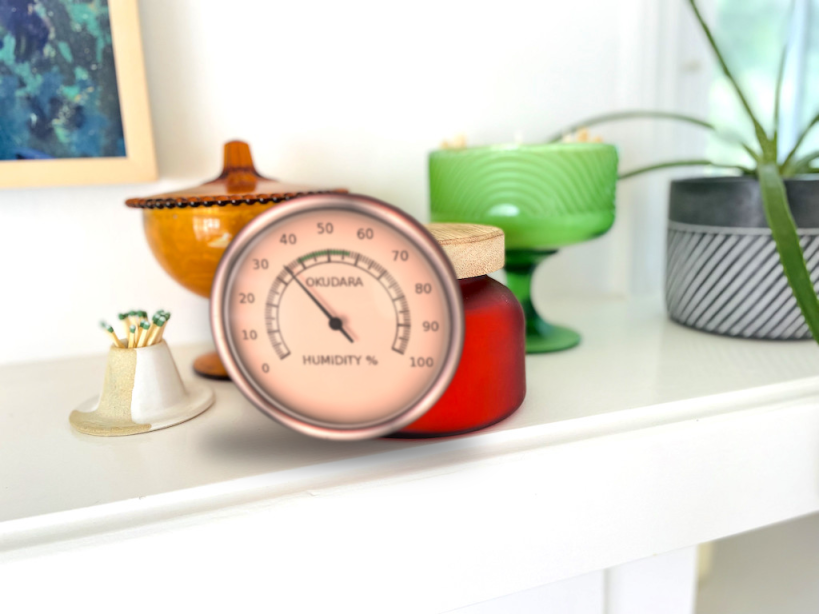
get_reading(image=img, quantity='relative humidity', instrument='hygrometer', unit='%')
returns 35 %
